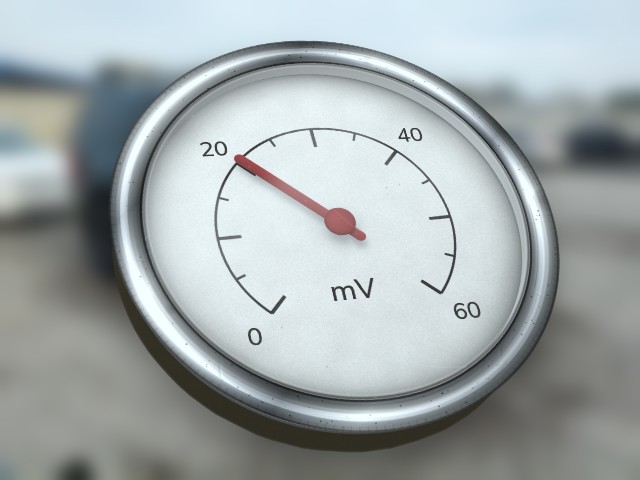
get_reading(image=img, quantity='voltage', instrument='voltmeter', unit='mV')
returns 20 mV
